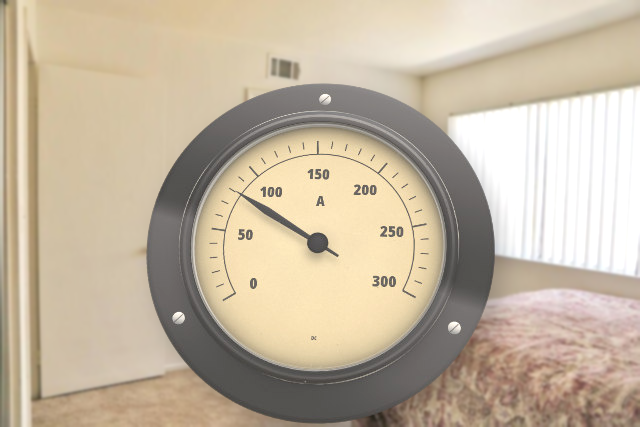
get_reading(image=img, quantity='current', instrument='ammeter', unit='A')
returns 80 A
